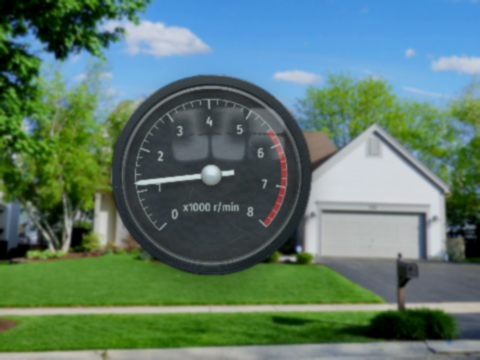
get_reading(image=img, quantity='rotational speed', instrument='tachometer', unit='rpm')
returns 1200 rpm
